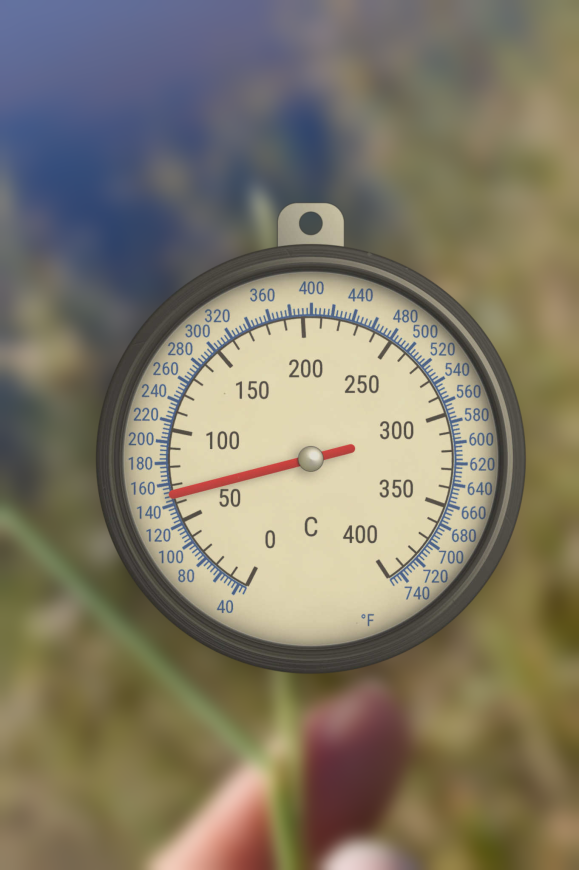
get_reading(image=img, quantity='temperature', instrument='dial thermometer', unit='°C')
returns 65 °C
